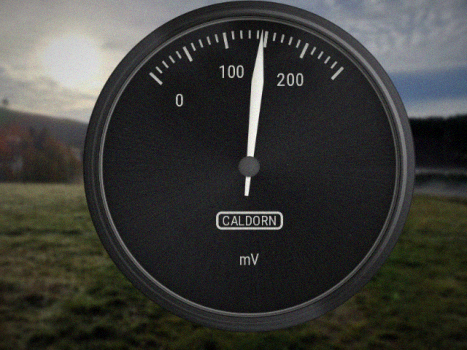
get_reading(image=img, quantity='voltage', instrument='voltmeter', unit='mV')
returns 145 mV
